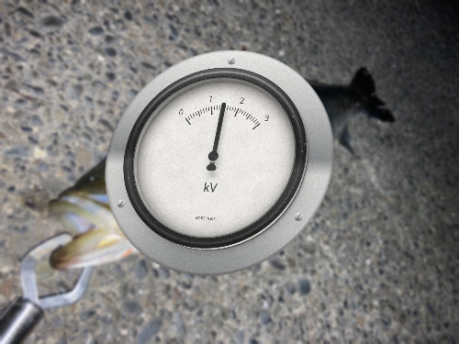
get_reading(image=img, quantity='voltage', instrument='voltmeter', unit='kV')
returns 1.5 kV
